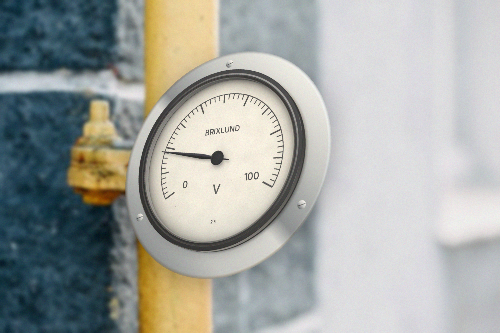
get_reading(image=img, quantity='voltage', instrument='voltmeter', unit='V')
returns 18 V
